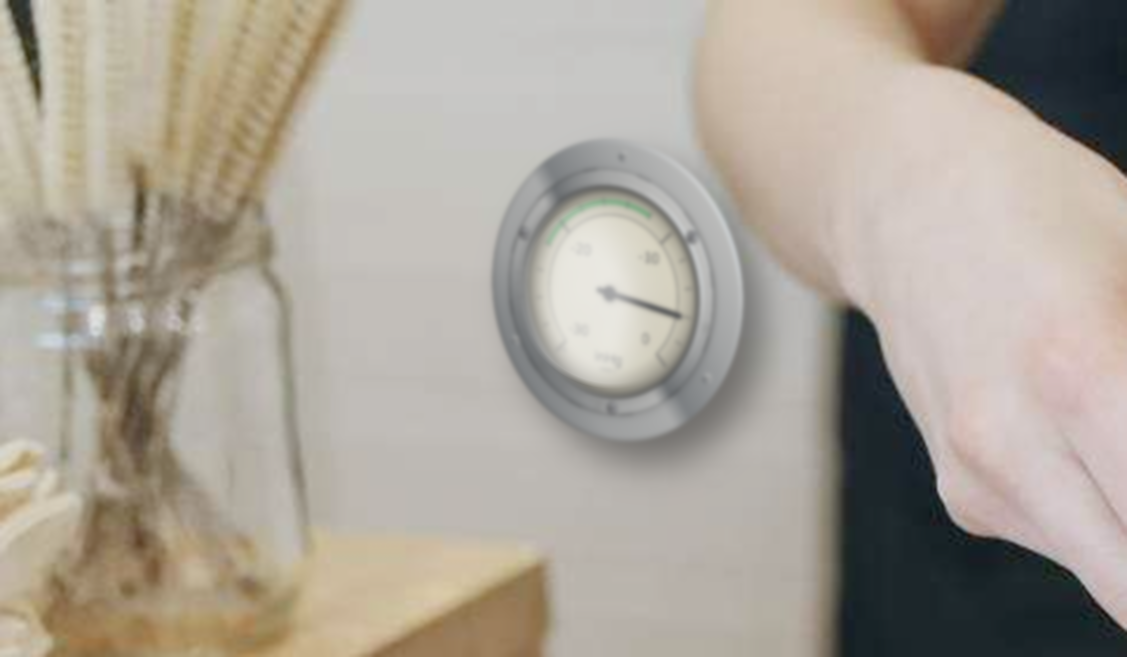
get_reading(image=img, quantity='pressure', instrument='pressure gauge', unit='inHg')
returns -4 inHg
